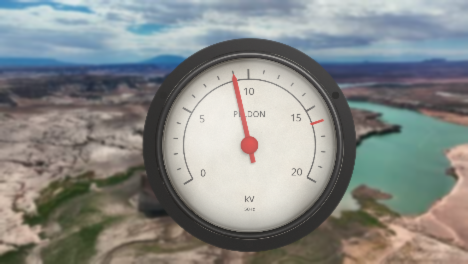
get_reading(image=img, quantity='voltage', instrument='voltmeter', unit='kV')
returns 9 kV
